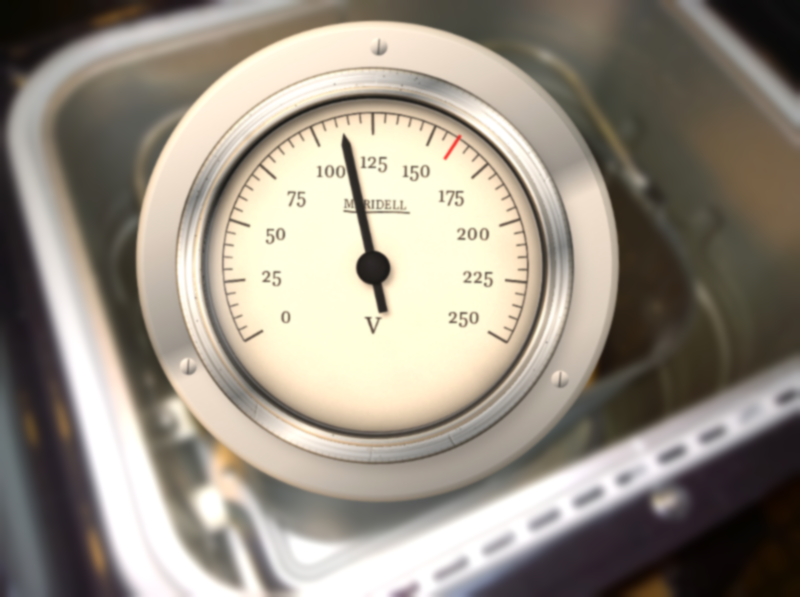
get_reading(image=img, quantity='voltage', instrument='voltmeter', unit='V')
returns 112.5 V
